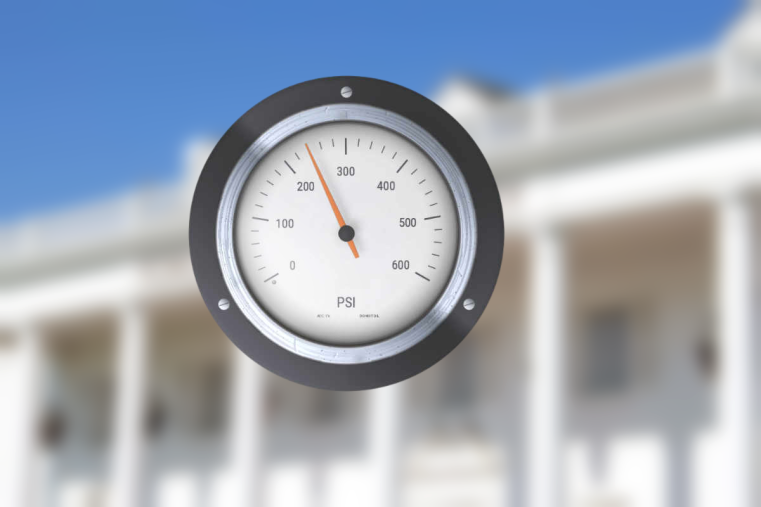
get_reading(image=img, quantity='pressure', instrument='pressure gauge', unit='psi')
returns 240 psi
